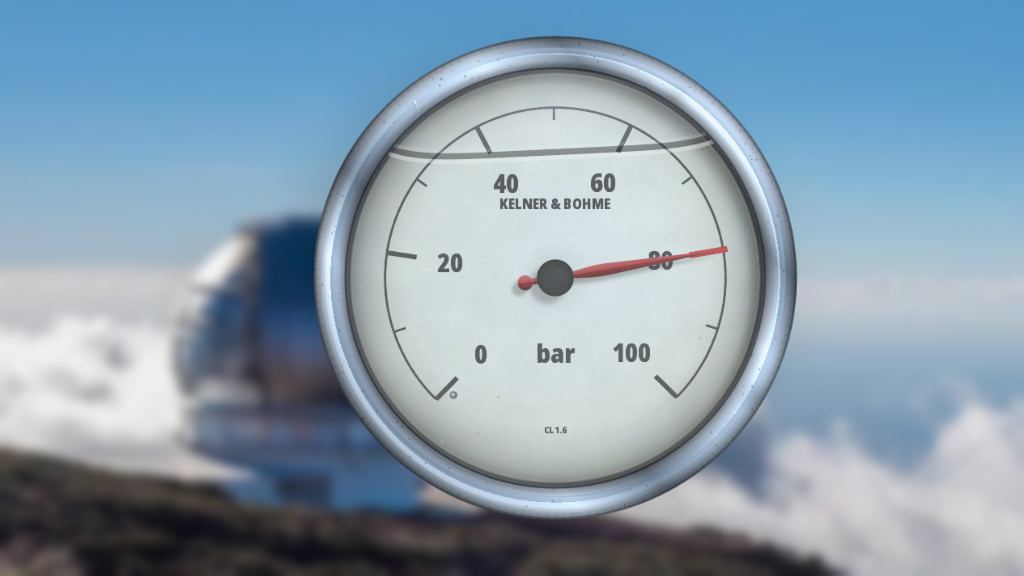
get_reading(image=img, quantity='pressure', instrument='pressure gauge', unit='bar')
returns 80 bar
